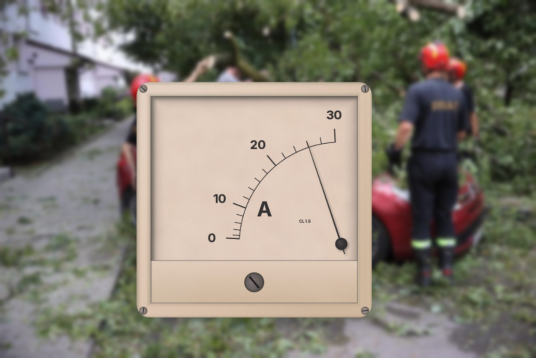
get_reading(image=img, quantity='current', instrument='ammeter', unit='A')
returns 26 A
